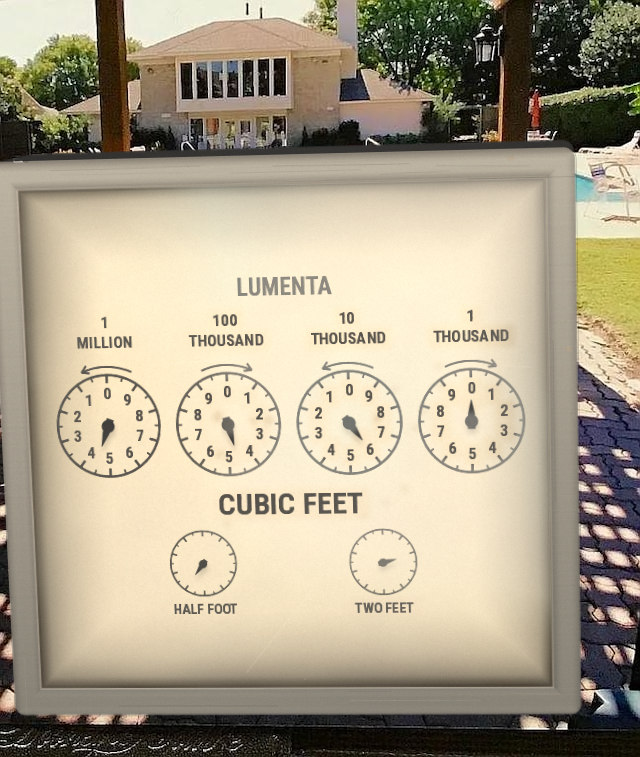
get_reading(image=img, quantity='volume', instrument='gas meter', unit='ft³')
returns 446000 ft³
